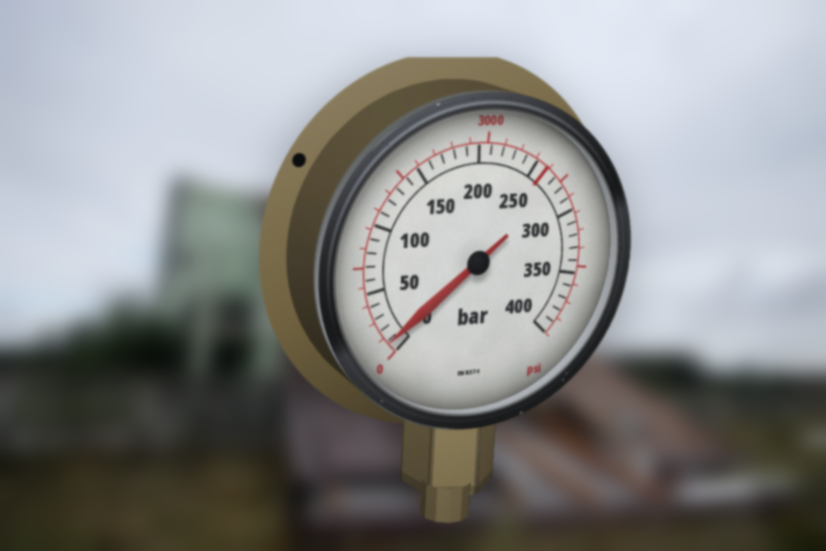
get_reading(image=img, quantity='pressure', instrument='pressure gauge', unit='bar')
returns 10 bar
